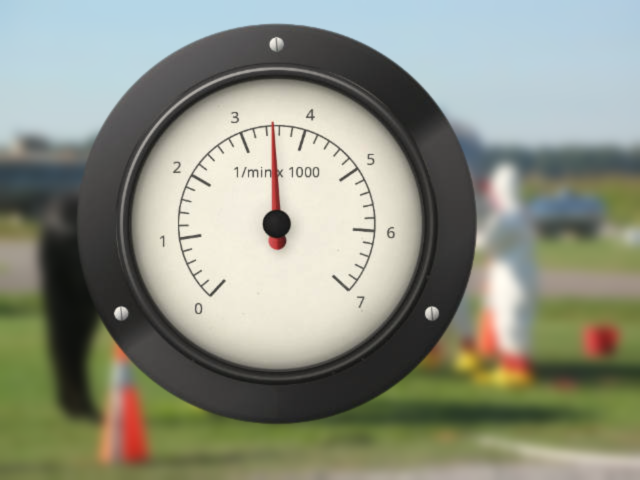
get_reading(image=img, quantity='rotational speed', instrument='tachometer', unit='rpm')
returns 3500 rpm
